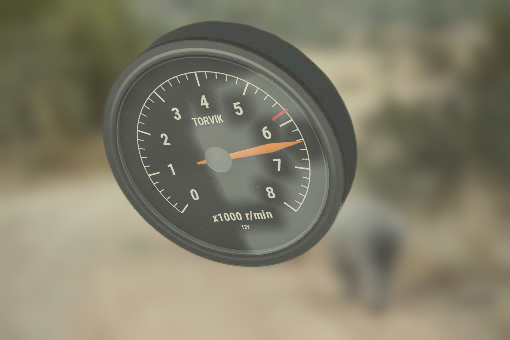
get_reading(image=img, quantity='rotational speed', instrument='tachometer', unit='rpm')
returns 6400 rpm
